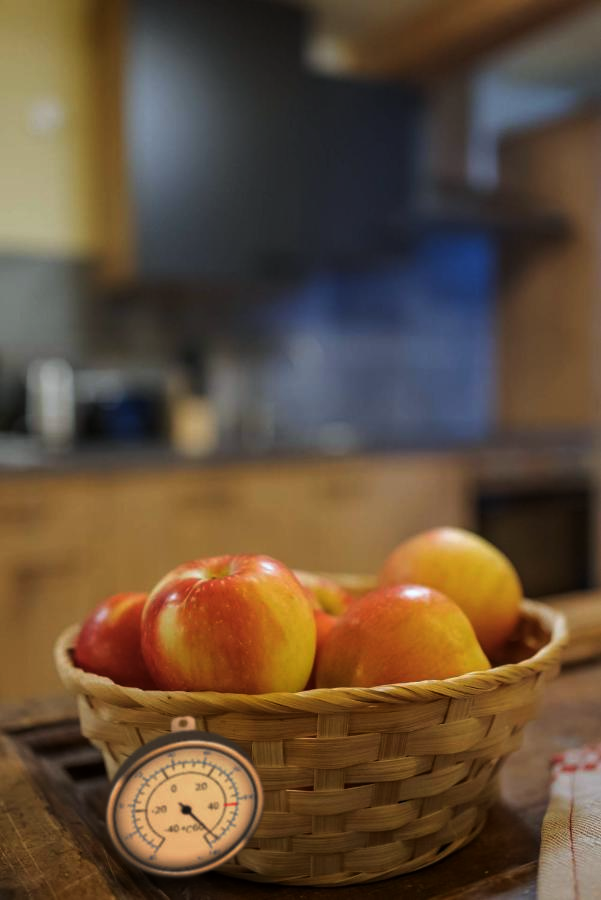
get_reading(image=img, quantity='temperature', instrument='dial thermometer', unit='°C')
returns 56 °C
